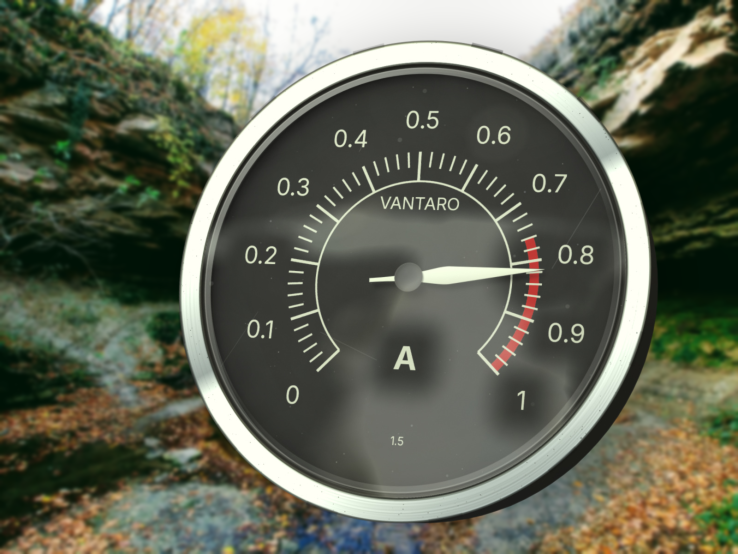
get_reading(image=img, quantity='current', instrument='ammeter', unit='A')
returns 0.82 A
